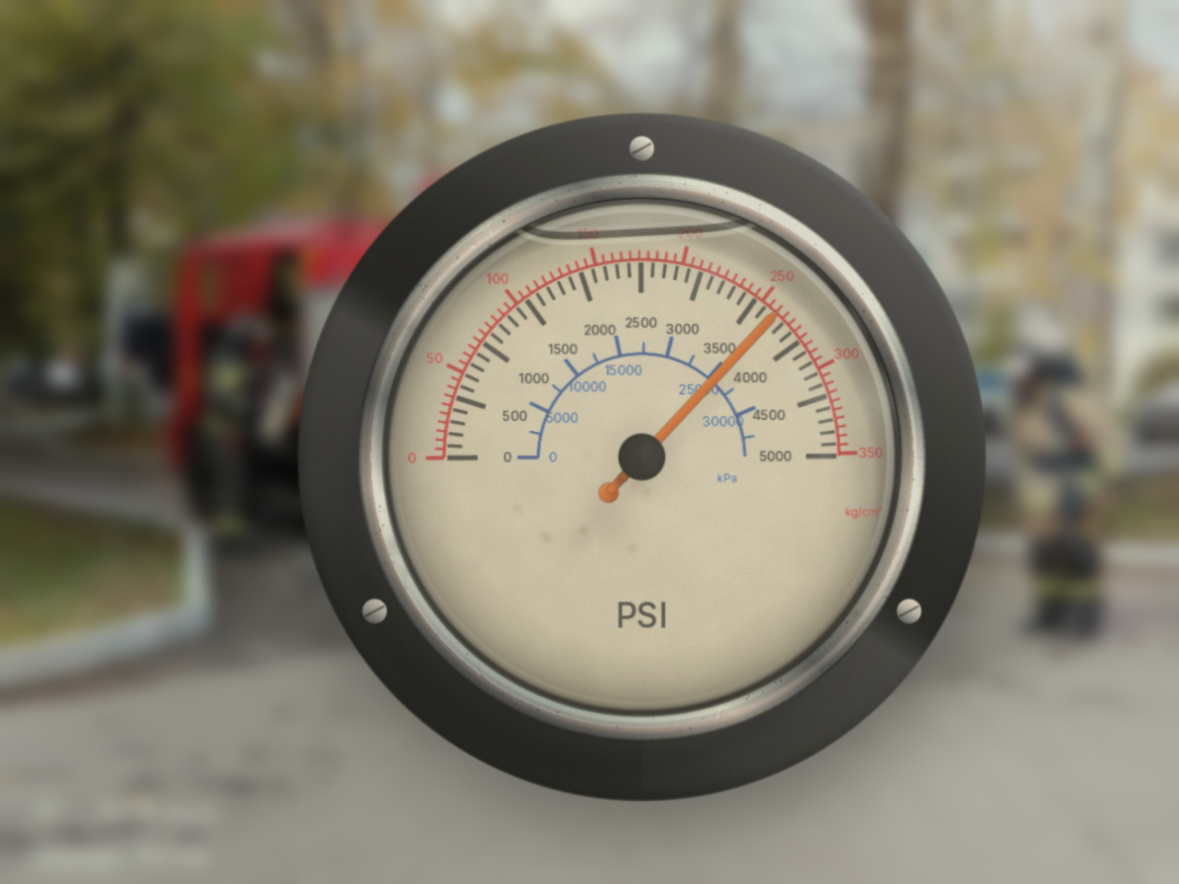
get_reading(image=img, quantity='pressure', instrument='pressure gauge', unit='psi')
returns 3700 psi
